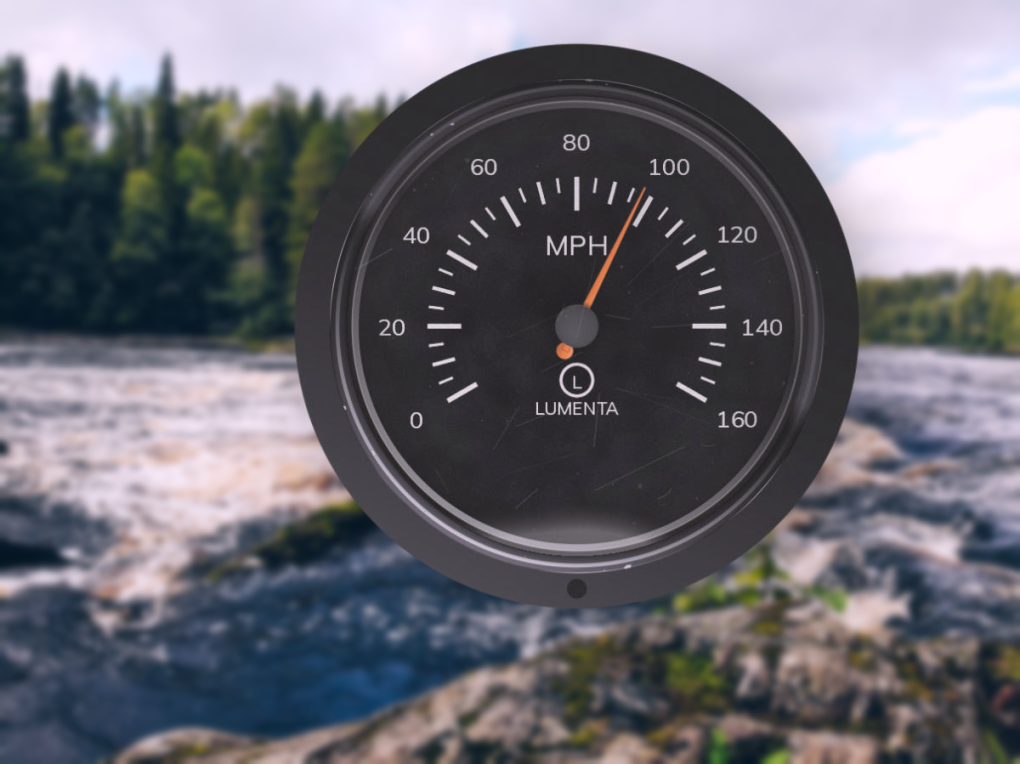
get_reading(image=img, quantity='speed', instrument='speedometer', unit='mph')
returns 97.5 mph
